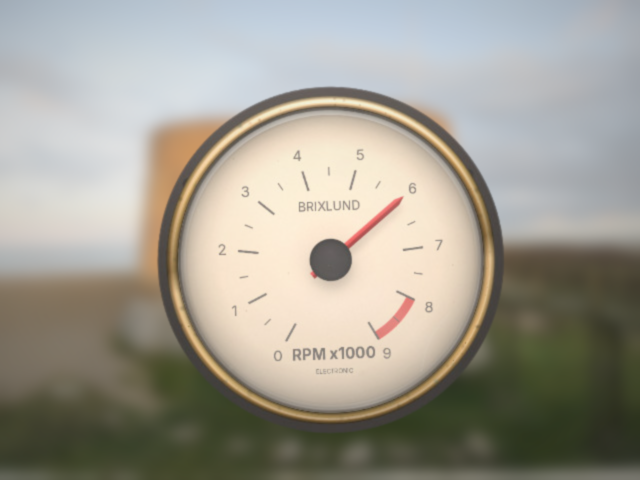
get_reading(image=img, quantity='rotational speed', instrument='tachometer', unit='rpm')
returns 6000 rpm
